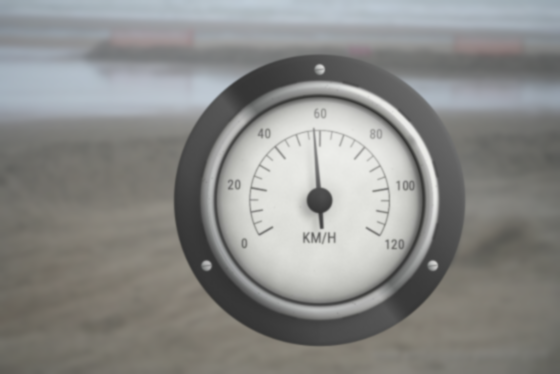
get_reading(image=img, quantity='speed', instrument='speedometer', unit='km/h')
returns 57.5 km/h
